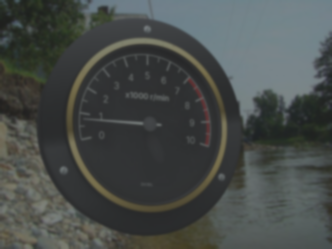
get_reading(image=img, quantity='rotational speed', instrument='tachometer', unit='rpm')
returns 750 rpm
